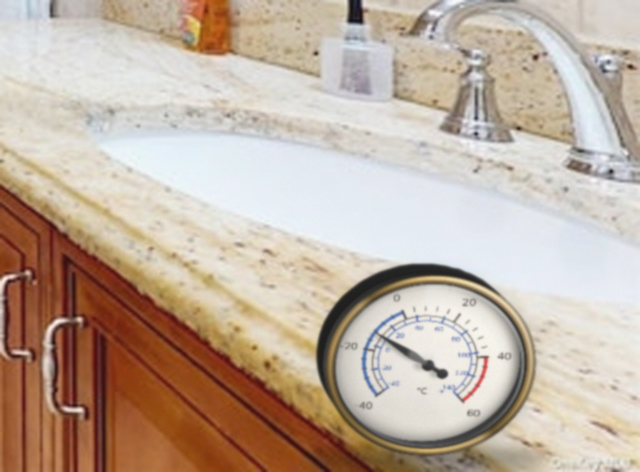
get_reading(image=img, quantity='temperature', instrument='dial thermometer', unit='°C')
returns -12 °C
